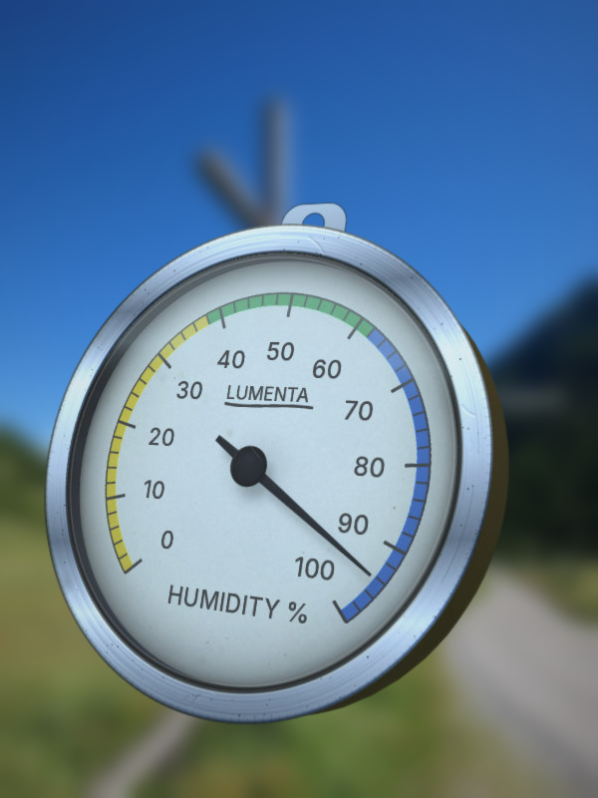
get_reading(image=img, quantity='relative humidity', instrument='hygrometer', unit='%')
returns 94 %
